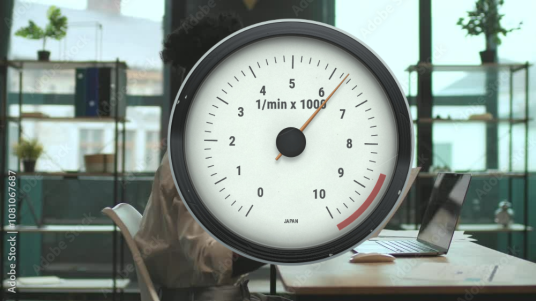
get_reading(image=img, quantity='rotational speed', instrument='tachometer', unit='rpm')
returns 6300 rpm
